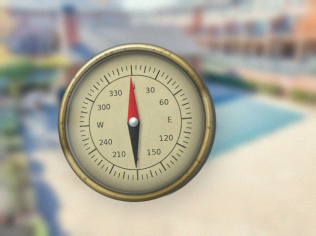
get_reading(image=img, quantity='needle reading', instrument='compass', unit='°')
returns 0 °
